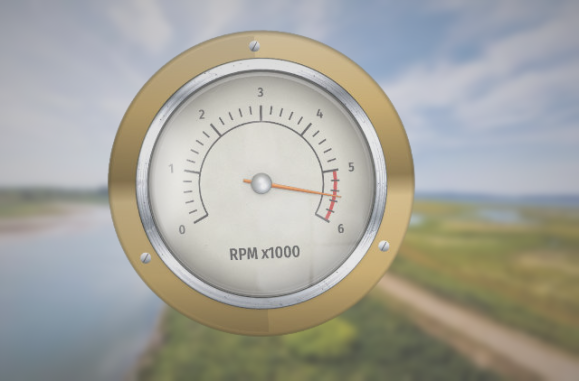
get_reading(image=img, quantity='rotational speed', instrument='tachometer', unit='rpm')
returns 5500 rpm
